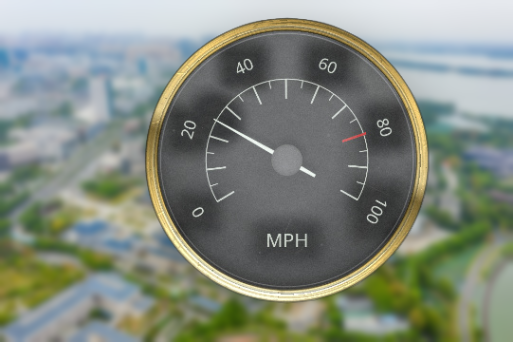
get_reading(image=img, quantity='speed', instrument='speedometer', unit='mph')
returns 25 mph
